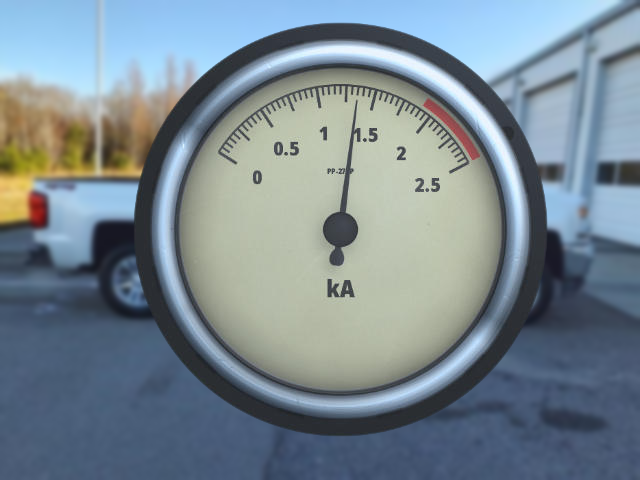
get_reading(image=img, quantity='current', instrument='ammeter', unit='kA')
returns 1.35 kA
